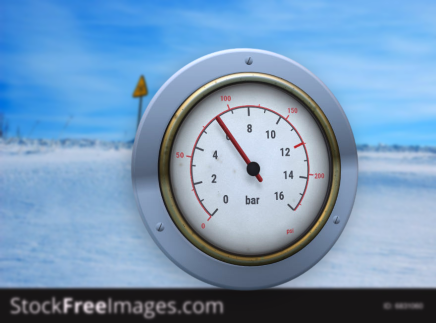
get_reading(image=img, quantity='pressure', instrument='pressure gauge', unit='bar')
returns 6 bar
